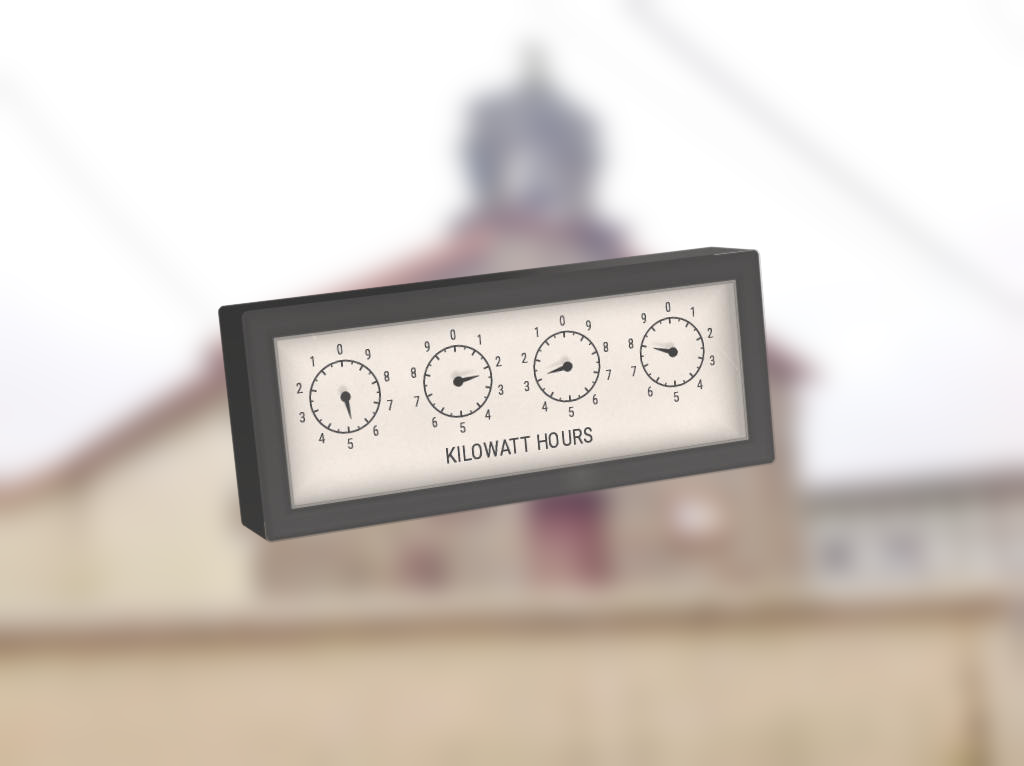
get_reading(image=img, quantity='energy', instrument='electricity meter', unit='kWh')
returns 5228 kWh
